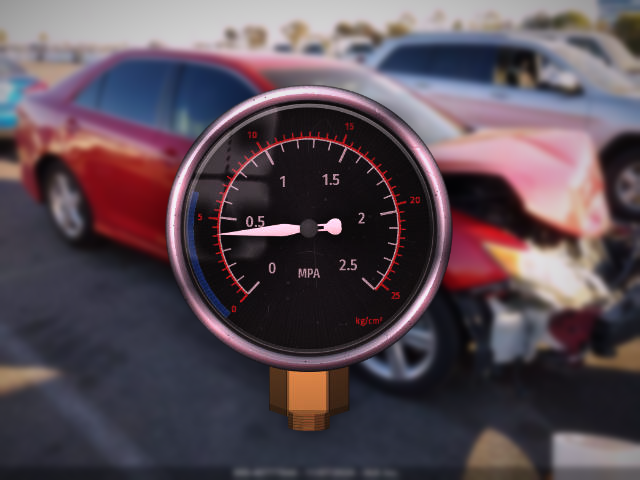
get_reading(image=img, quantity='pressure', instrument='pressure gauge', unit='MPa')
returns 0.4 MPa
